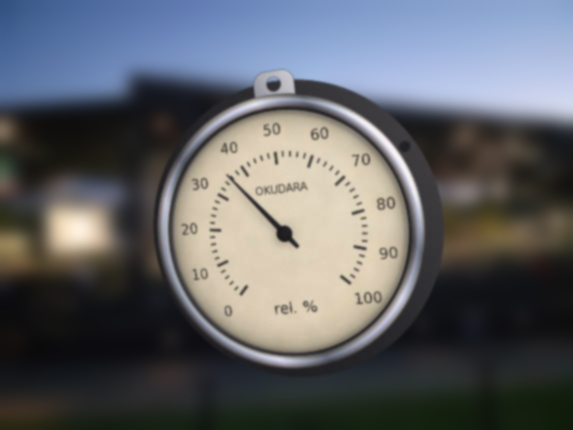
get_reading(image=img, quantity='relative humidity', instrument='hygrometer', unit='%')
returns 36 %
